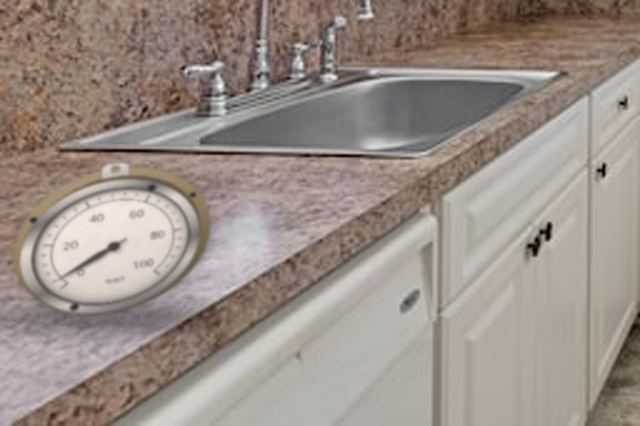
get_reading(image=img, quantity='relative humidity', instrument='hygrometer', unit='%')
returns 4 %
